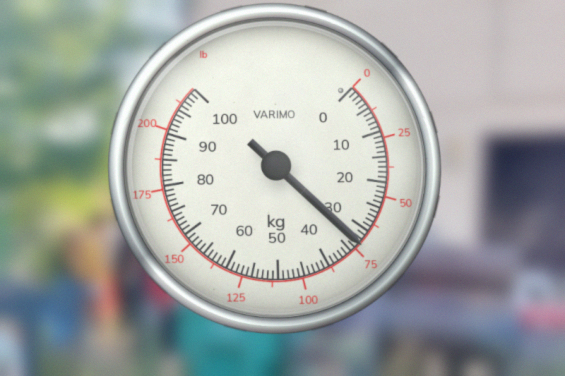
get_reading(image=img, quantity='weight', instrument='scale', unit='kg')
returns 33 kg
